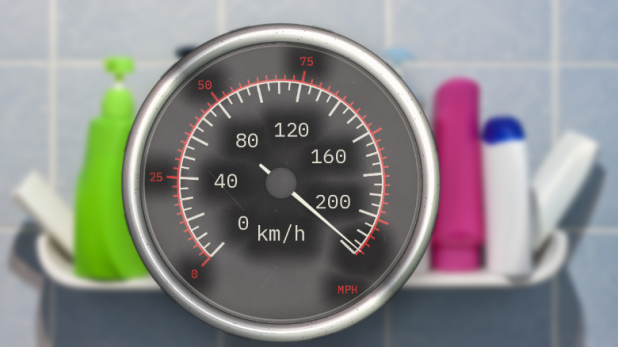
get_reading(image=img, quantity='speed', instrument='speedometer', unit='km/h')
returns 217.5 km/h
